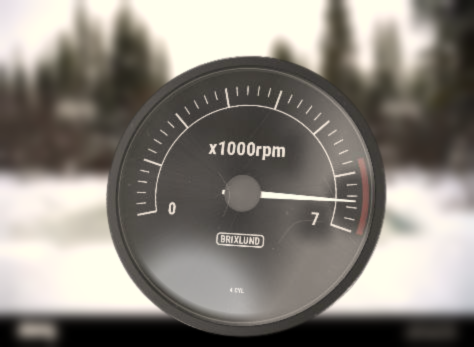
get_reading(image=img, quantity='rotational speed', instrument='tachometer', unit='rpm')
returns 6500 rpm
